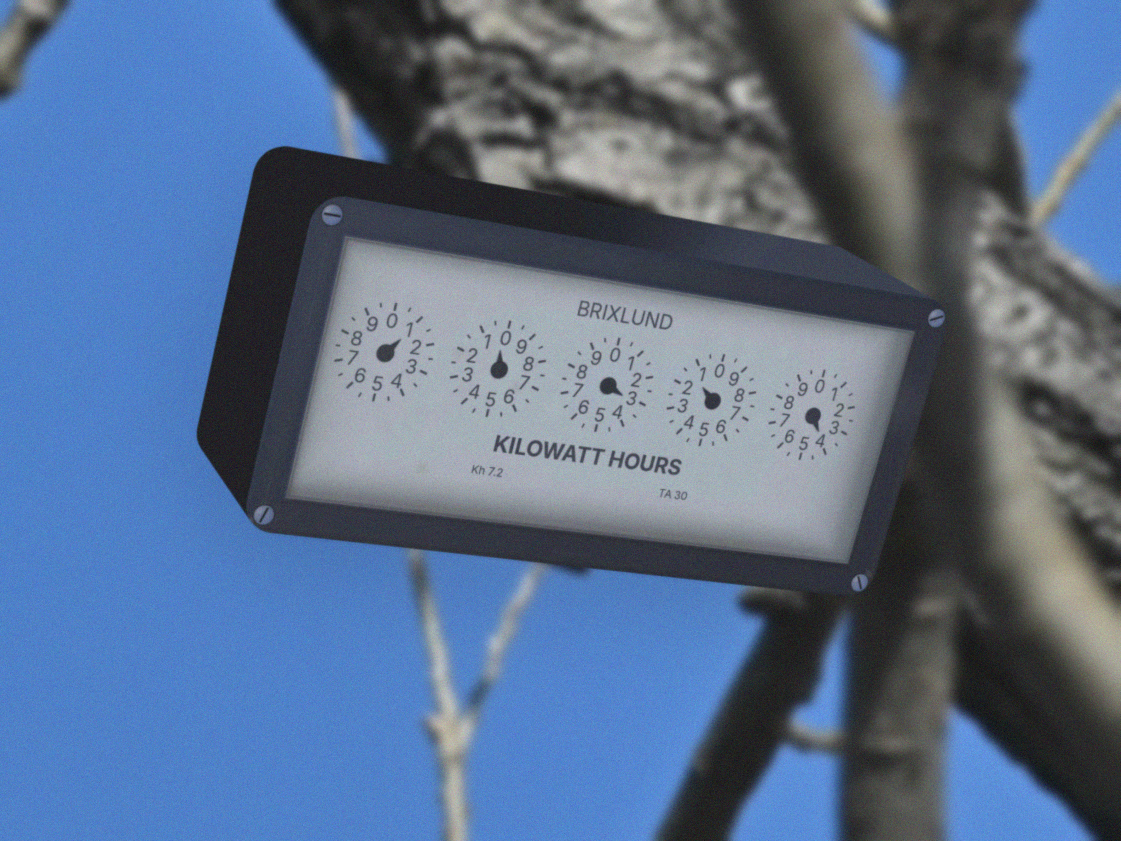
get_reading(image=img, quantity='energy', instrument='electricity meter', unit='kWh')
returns 10314 kWh
